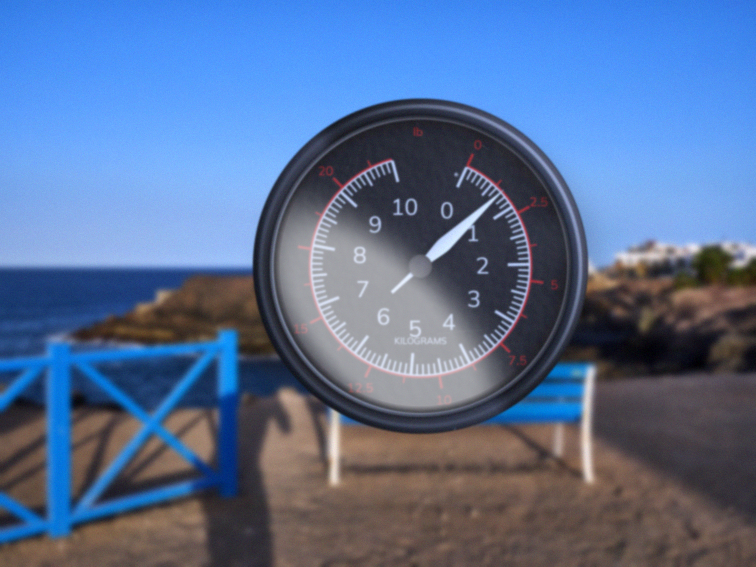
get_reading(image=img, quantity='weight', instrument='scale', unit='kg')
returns 0.7 kg
